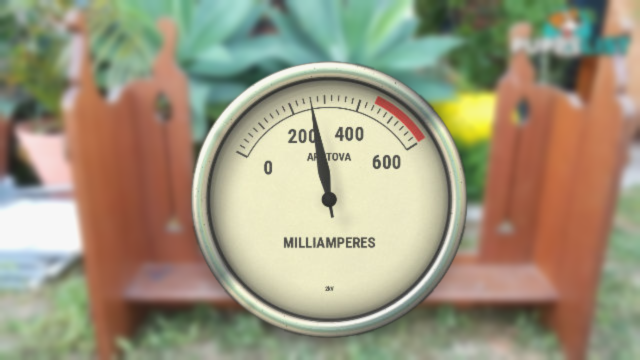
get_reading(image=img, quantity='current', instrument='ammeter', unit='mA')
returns 260 mA
